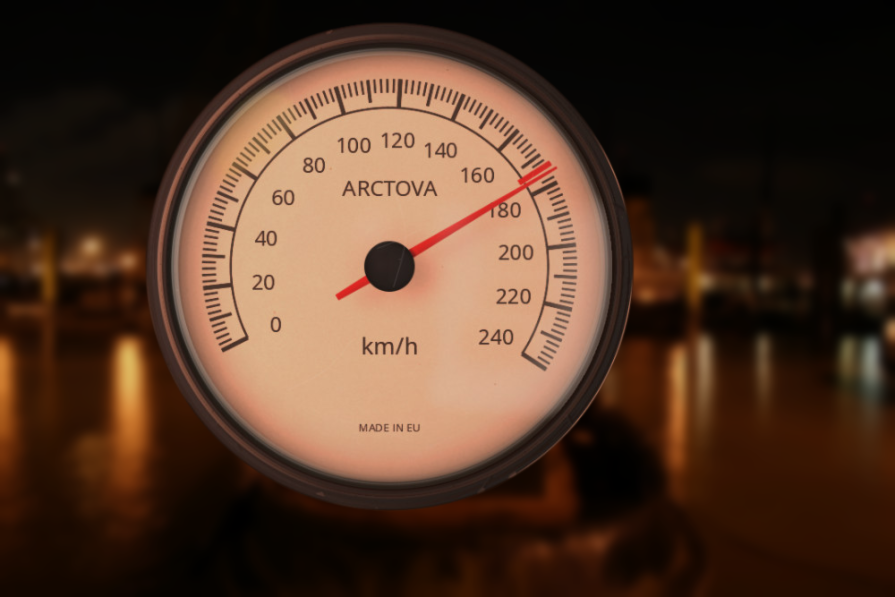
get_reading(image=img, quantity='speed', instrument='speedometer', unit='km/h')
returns 176 km/h
